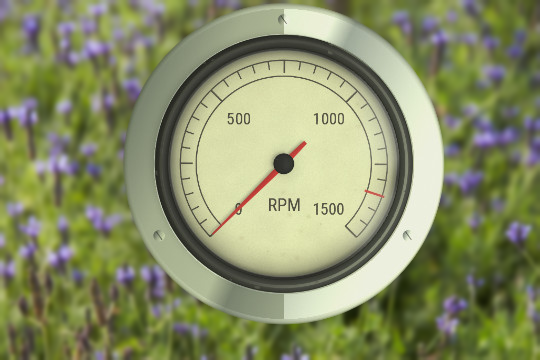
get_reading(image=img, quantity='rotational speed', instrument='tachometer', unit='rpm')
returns 0 rpm
